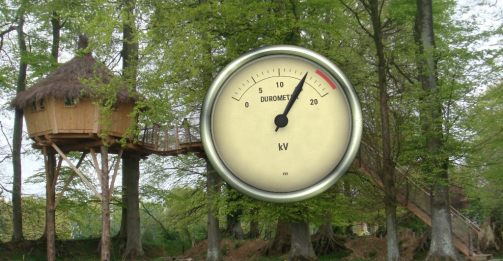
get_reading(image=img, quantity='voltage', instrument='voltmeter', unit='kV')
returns 15 kV
